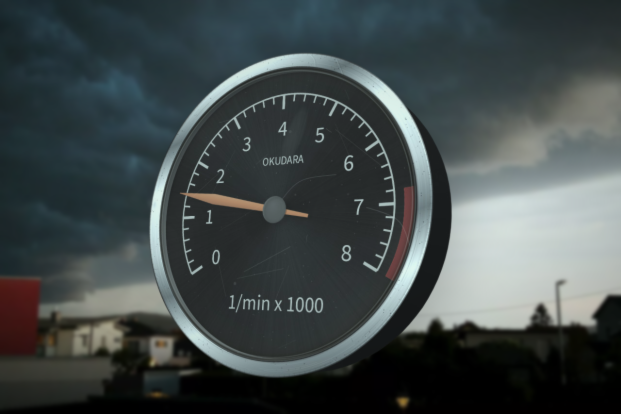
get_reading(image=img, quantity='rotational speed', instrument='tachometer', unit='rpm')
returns 1400 rpm
